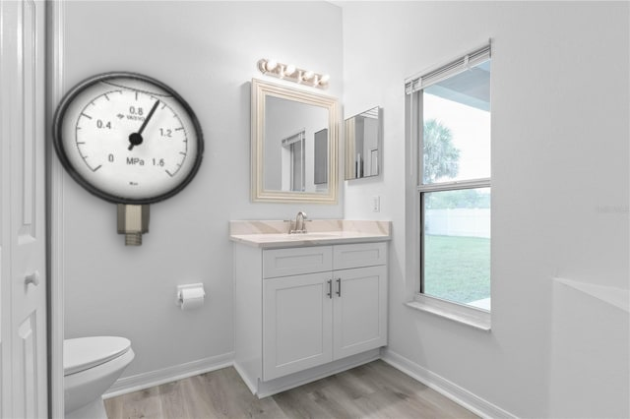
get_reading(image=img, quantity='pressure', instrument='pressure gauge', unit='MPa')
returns 0.95 MPa
